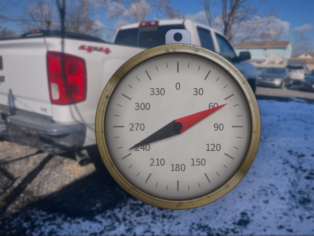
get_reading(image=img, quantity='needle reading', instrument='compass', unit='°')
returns 65 °
